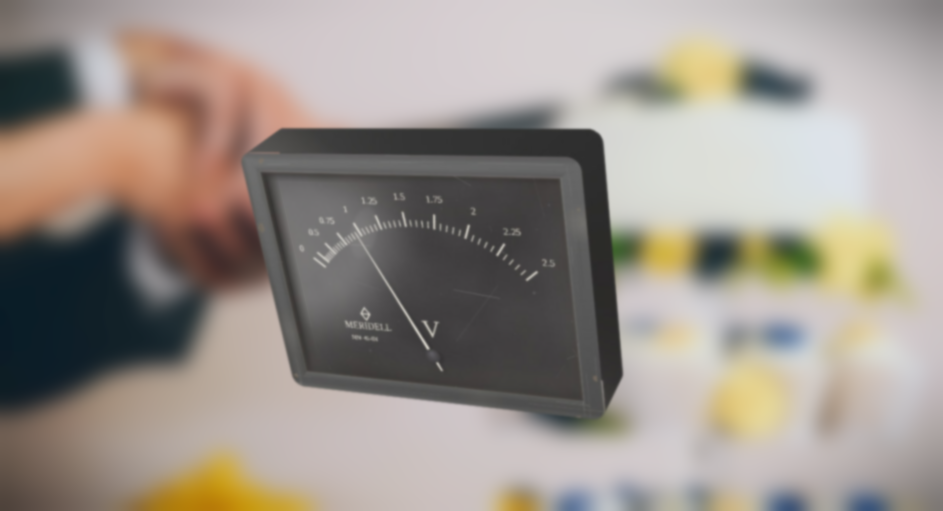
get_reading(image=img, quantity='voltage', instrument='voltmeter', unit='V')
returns 1 V
